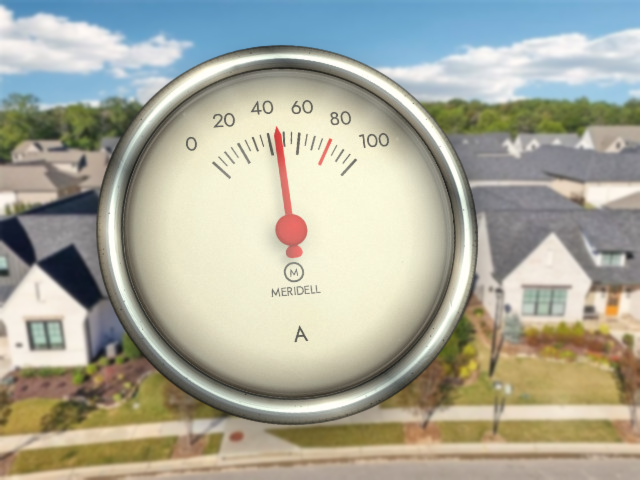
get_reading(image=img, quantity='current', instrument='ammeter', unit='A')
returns 45 A
